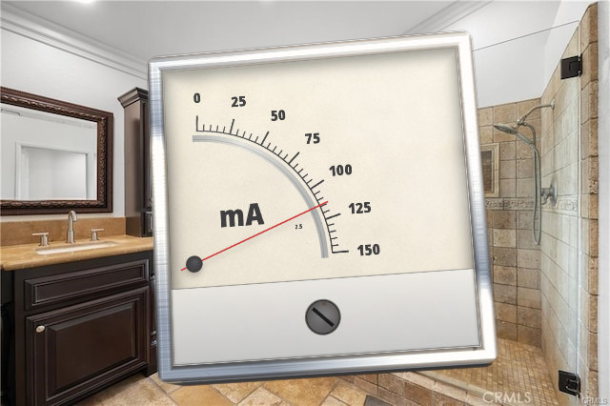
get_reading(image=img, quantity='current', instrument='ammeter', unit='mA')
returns 115 mA
